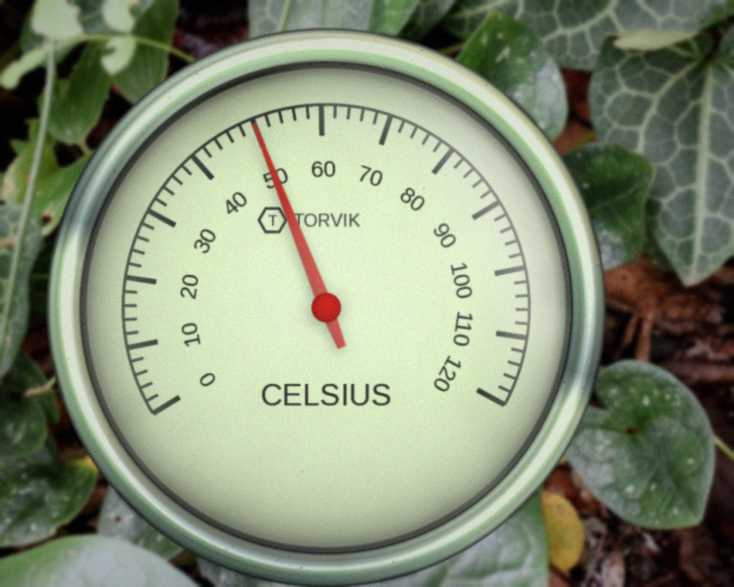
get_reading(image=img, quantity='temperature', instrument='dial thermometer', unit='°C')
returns 50 °C
